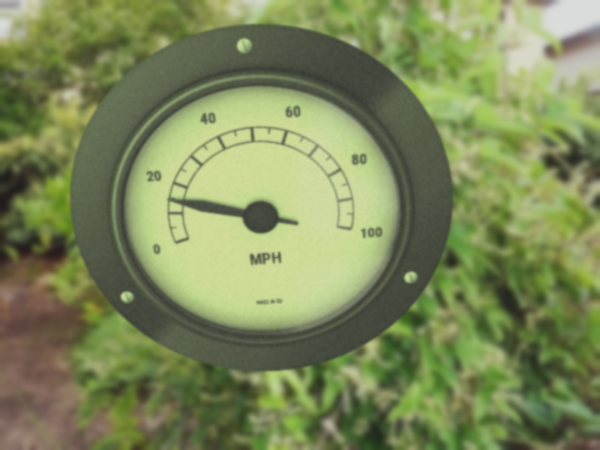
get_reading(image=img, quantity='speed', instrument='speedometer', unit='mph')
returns 15 mph
